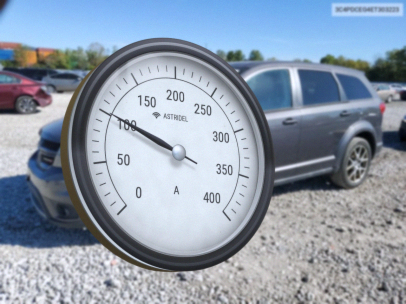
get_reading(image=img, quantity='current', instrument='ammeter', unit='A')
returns 100 A
